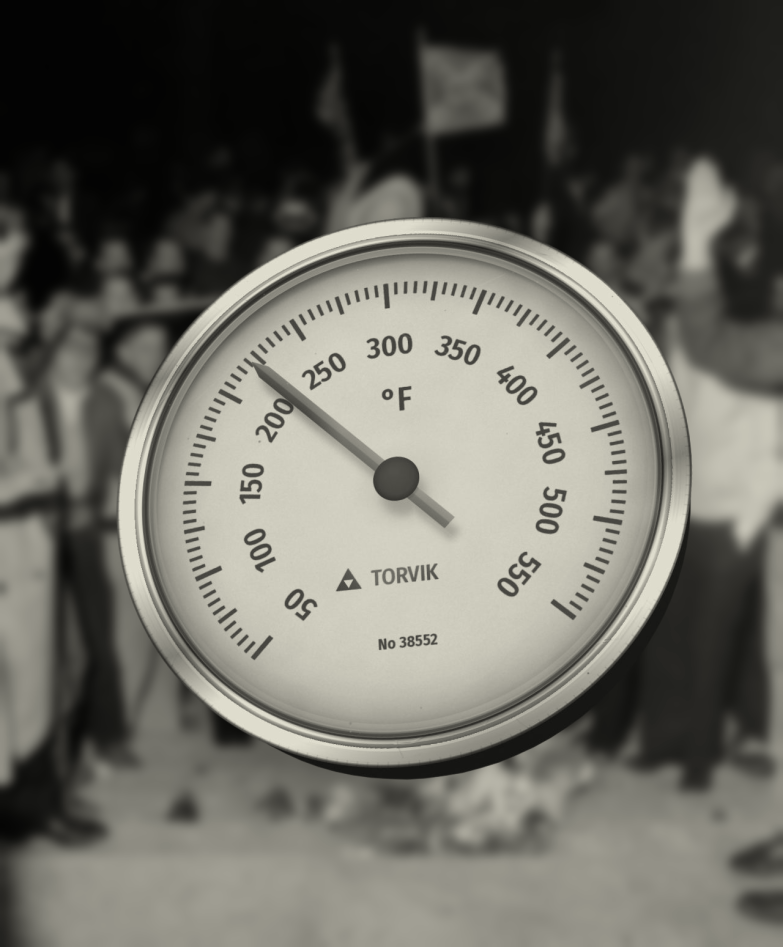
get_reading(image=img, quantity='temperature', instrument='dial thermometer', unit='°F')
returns 220 °F
